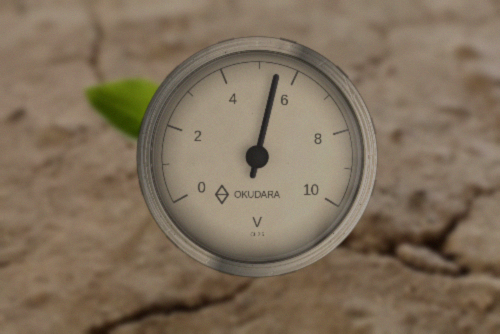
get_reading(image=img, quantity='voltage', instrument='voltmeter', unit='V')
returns 5.5 V
